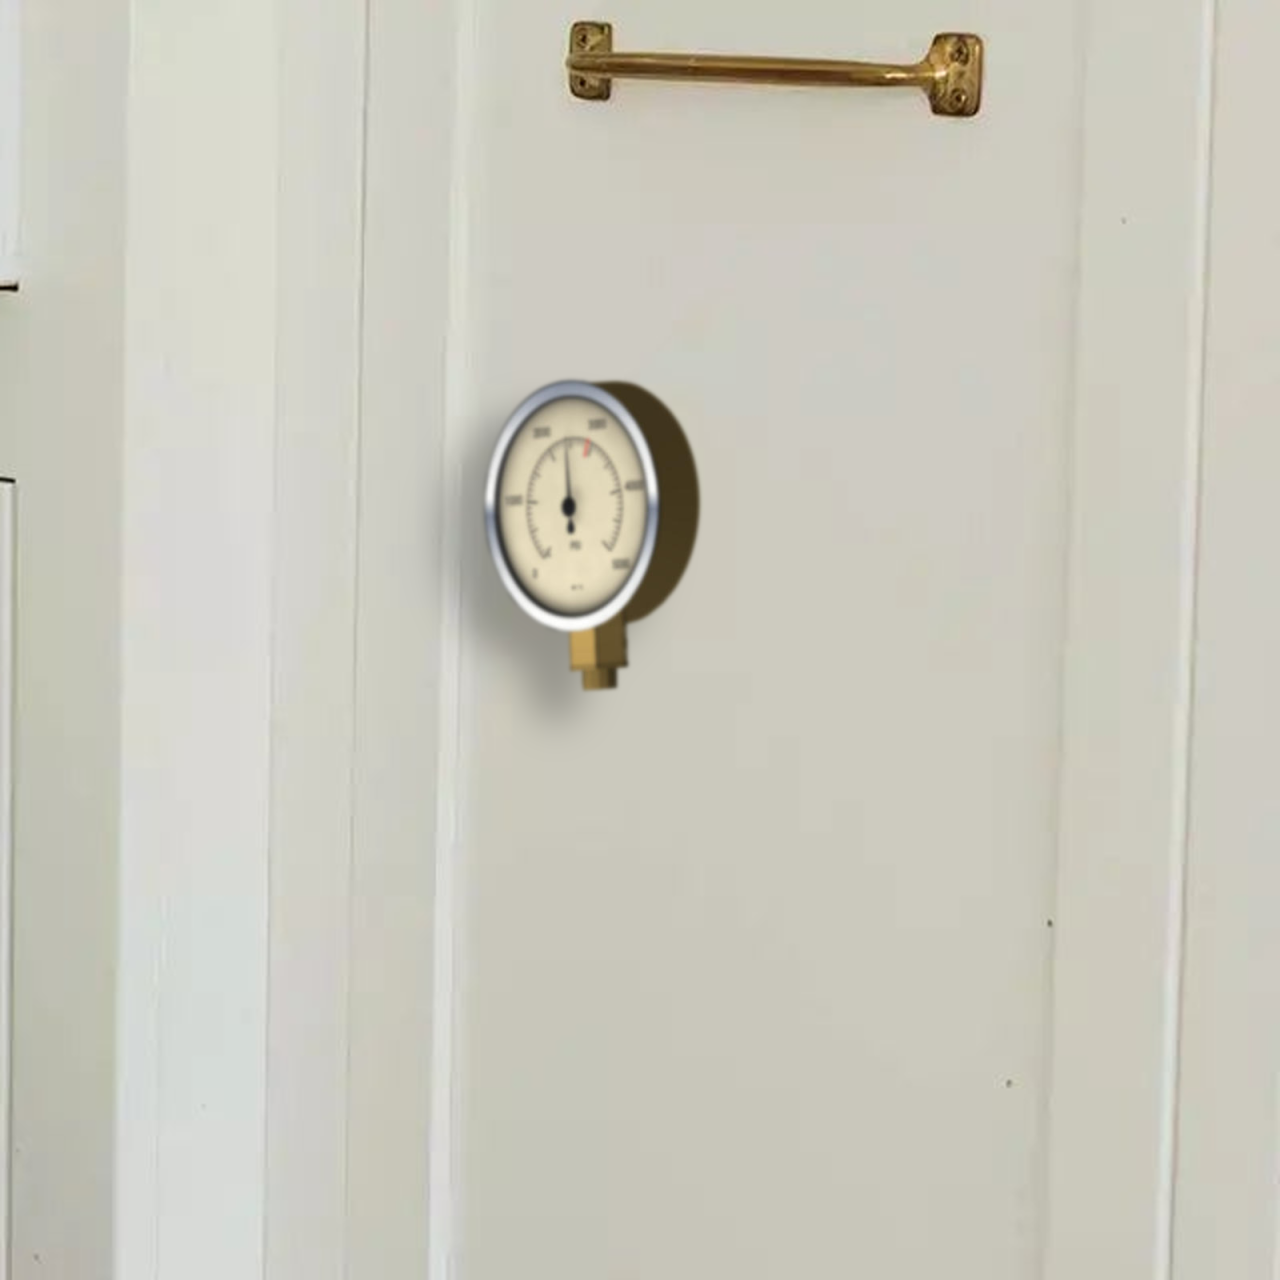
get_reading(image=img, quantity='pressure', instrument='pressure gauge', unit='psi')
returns 2500 psi
